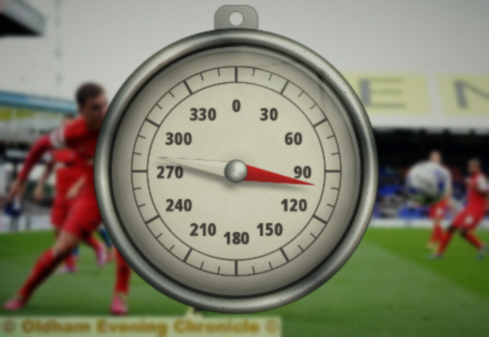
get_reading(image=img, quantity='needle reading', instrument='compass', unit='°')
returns 100 °
